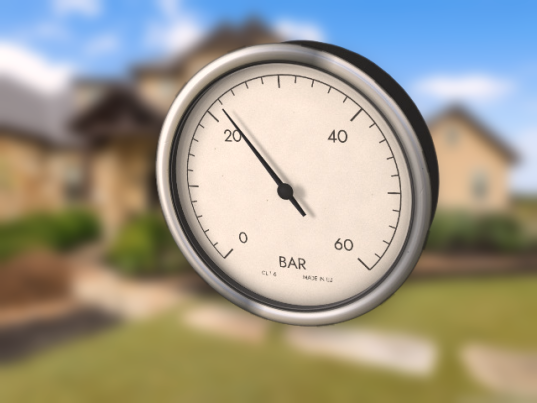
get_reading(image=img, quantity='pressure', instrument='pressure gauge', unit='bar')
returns 22 bar
